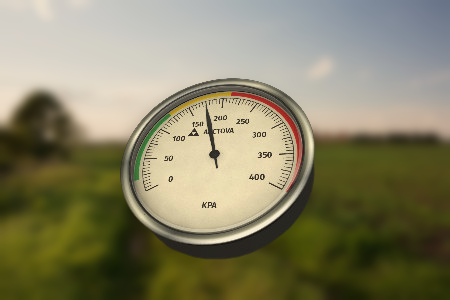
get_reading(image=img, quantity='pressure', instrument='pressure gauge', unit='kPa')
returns 175 kPa
